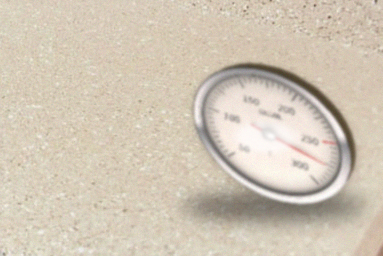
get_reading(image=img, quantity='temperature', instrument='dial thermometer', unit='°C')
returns 275 °C
